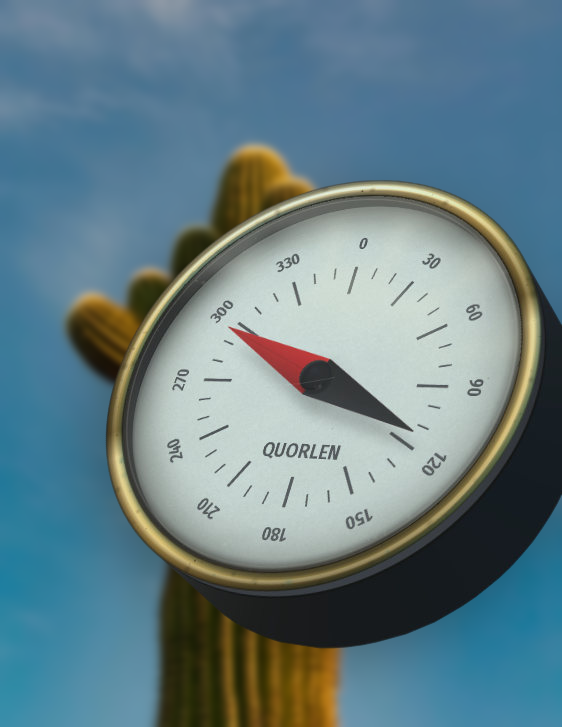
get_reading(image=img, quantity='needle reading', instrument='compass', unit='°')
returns 295 °
